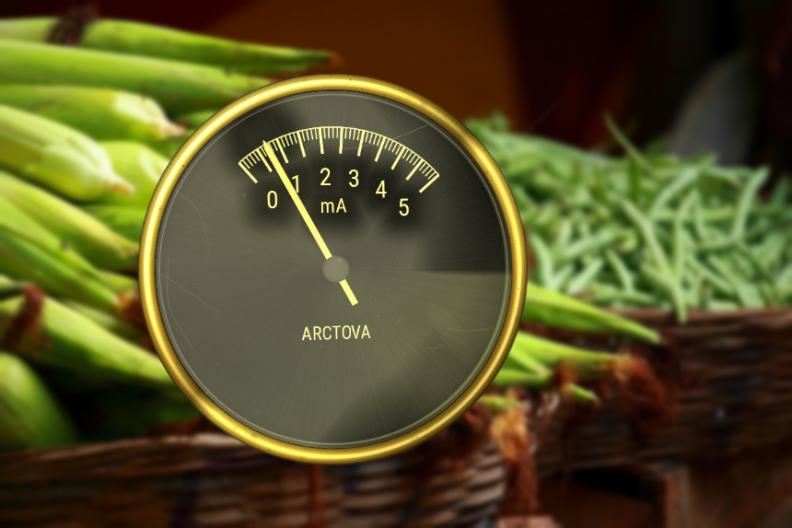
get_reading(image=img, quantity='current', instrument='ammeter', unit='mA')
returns 0.7 mA
